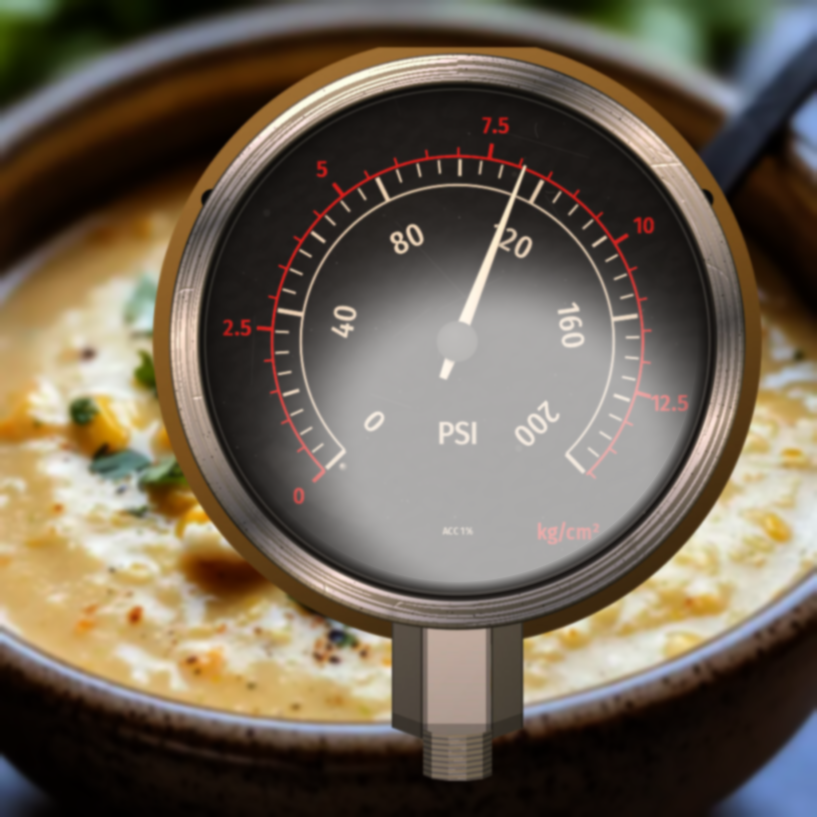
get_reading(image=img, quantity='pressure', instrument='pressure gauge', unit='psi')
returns 115 psi
